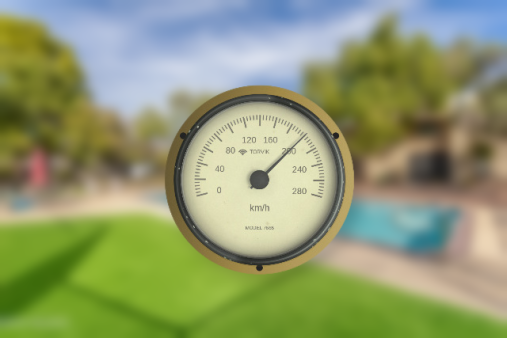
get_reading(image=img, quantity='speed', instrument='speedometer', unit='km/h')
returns 200 km/h
